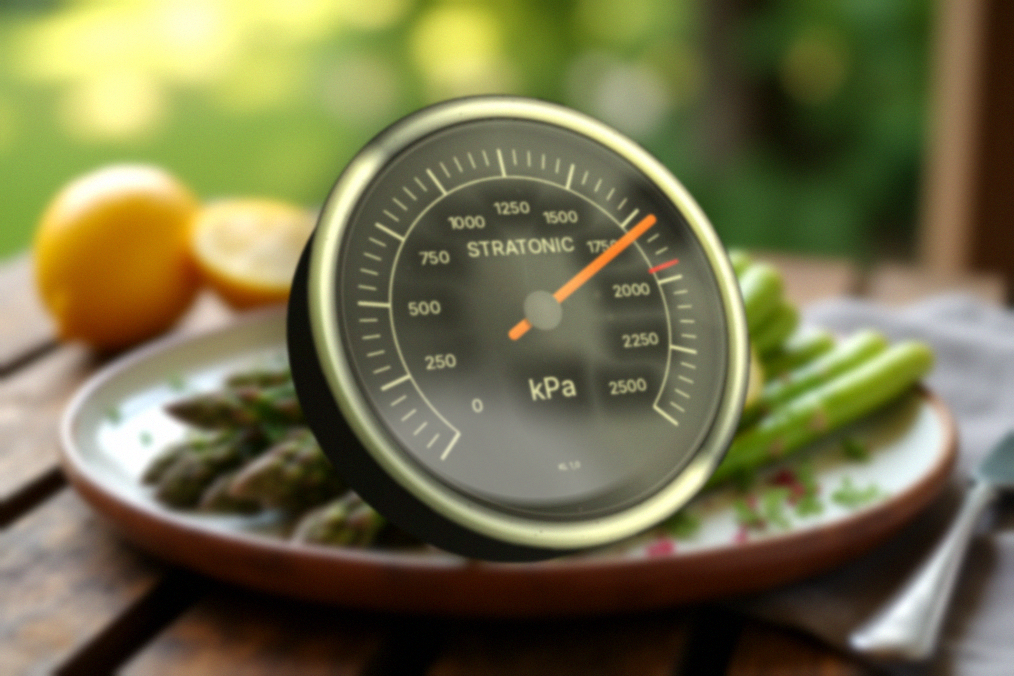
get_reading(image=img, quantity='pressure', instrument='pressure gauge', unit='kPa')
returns 1800 kPa
